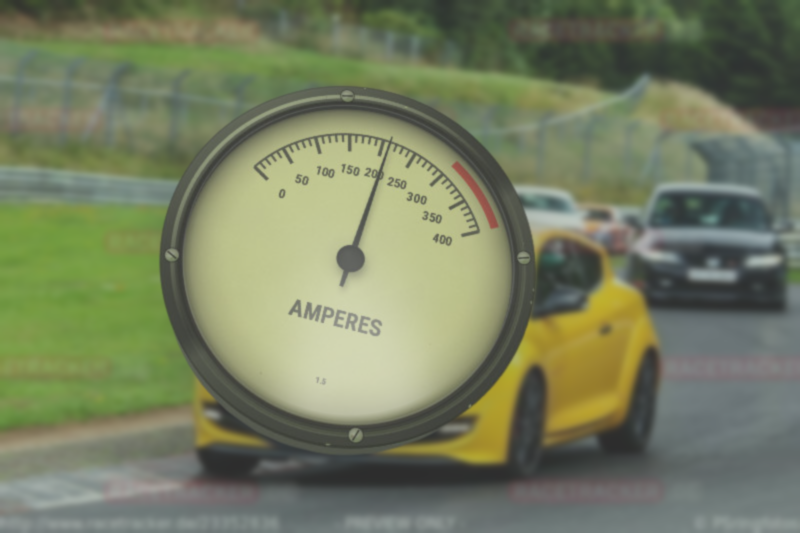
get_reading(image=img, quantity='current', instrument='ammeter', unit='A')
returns 210 A
